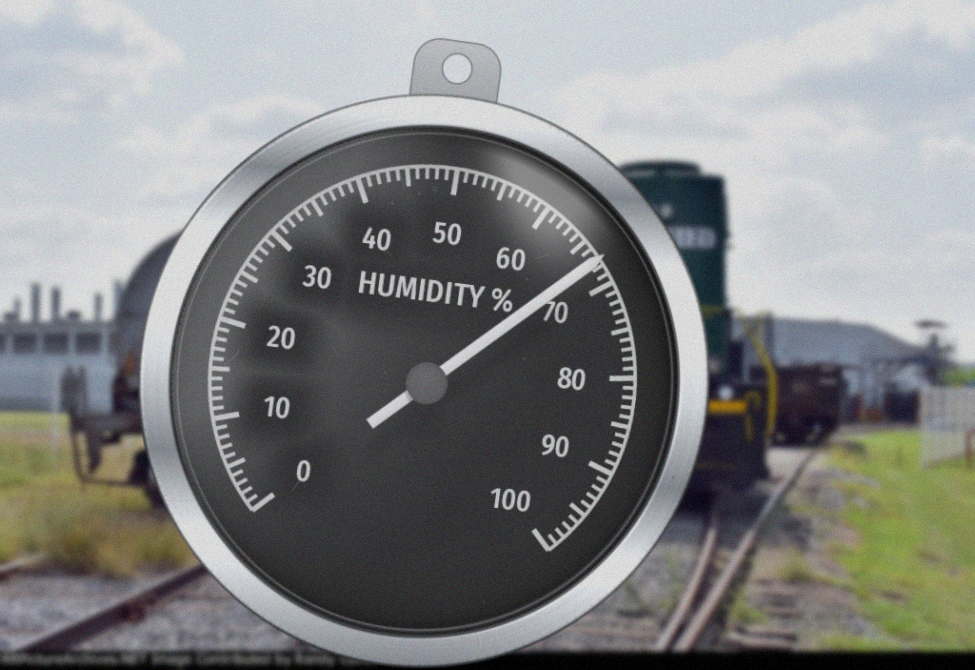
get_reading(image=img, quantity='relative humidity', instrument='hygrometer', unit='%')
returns 67 %
